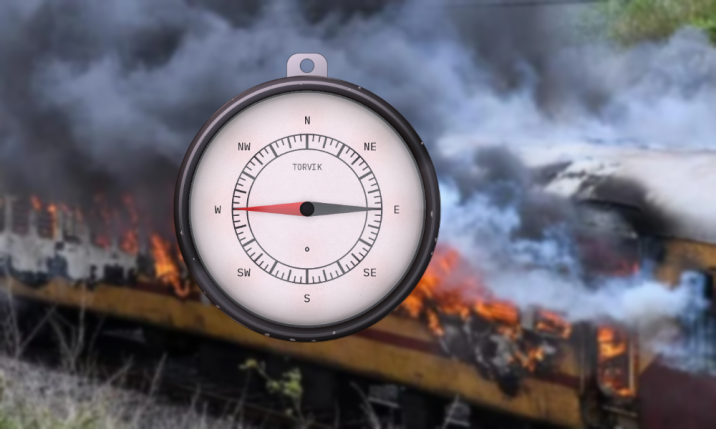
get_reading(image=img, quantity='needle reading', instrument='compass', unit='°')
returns 270 °
